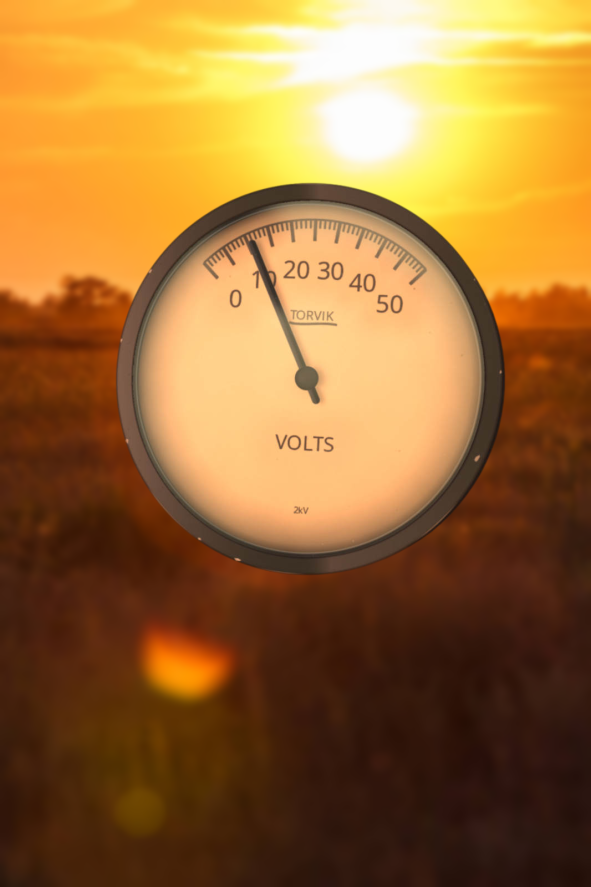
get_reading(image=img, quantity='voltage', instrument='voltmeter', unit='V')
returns 11 V
